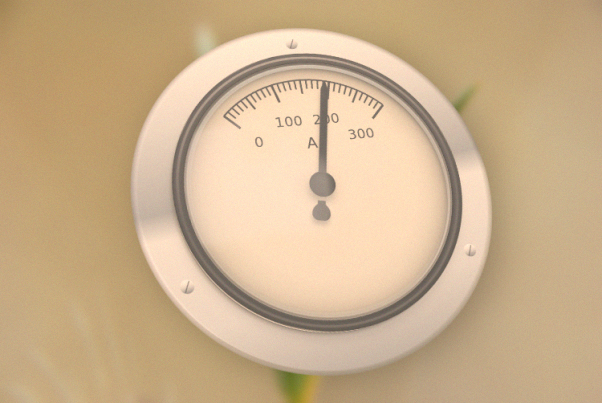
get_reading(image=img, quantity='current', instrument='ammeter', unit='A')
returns 190 A
